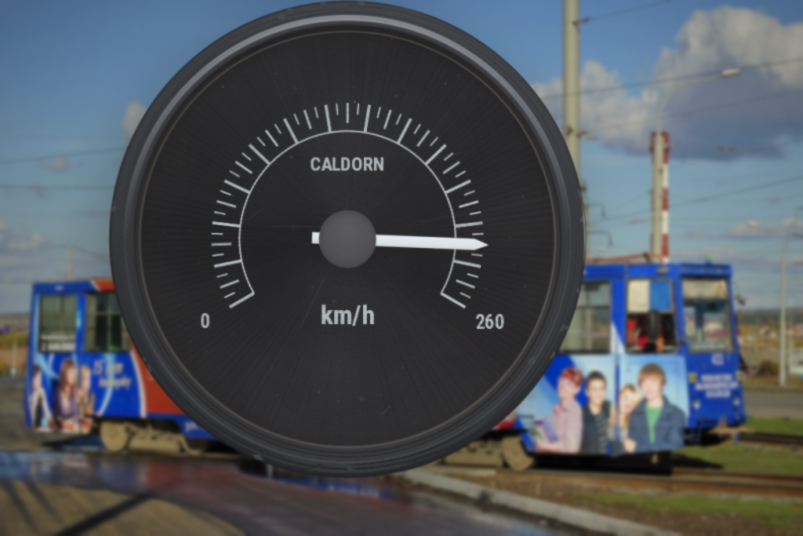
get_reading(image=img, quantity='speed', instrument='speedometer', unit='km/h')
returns 230 km/h
